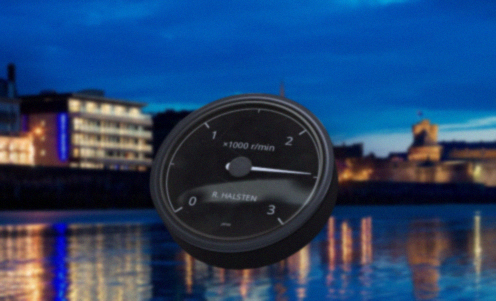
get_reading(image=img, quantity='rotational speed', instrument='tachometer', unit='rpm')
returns 2500 rpm
